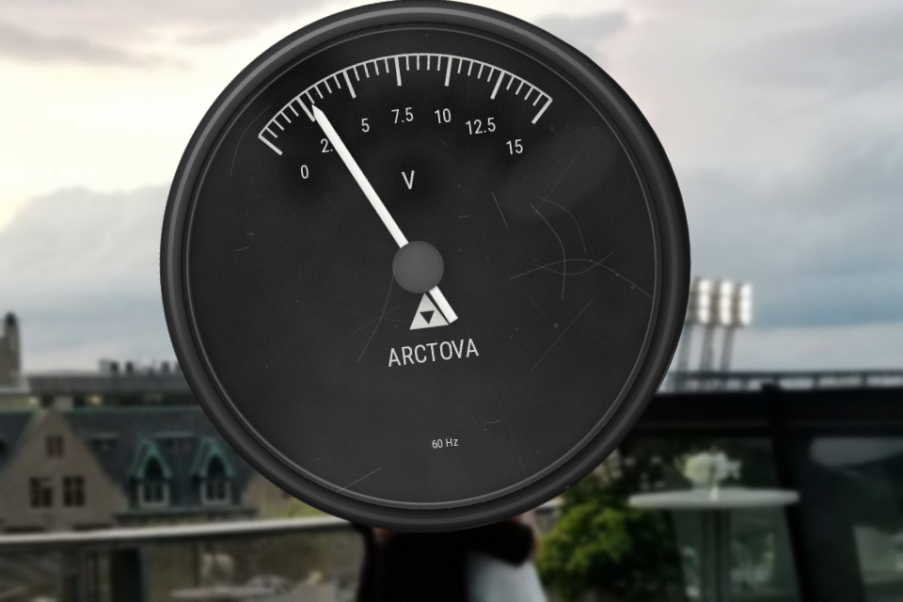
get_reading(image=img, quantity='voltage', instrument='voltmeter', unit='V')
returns 3 V
